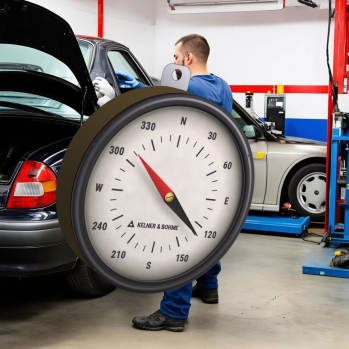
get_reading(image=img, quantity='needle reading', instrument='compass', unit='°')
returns 310 °
